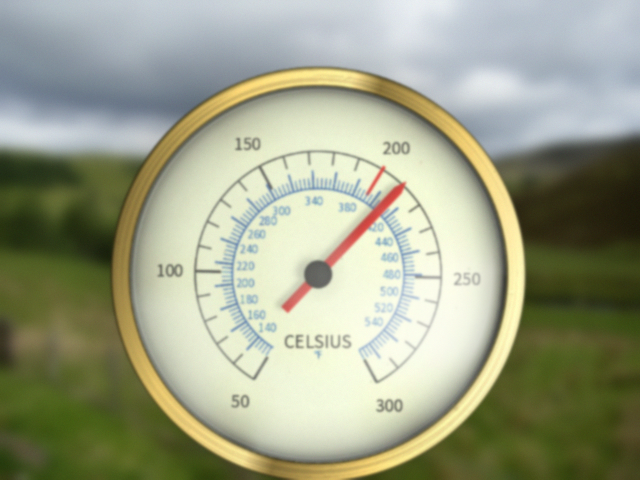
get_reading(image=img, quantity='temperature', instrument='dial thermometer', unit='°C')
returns 210 °C
